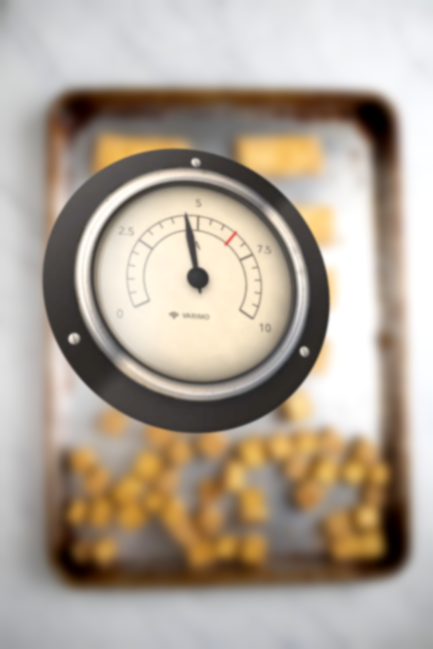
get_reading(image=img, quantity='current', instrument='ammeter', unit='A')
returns 4.5 A
